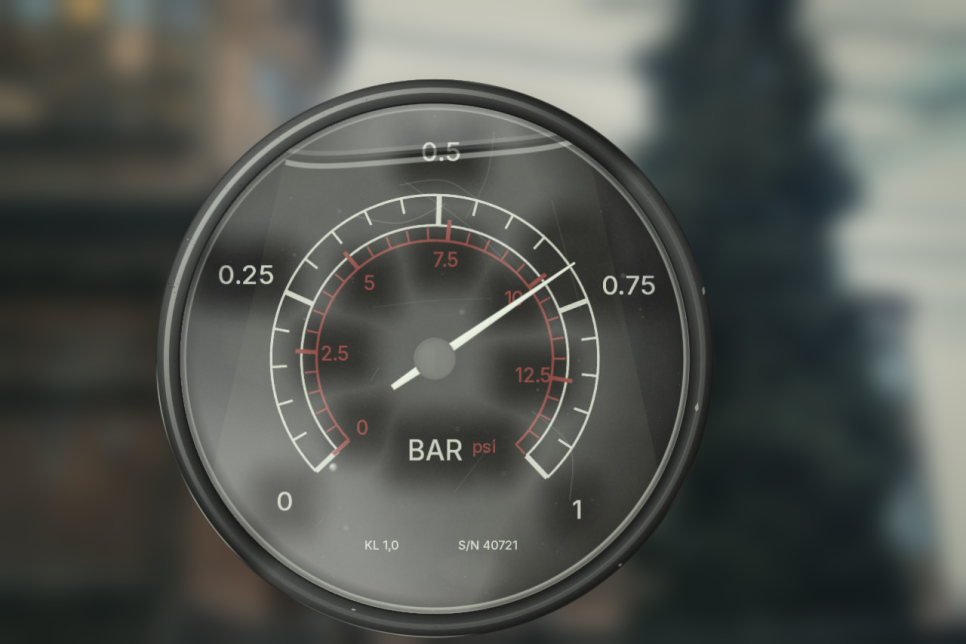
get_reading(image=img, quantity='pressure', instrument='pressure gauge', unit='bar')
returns 0.7 bar
